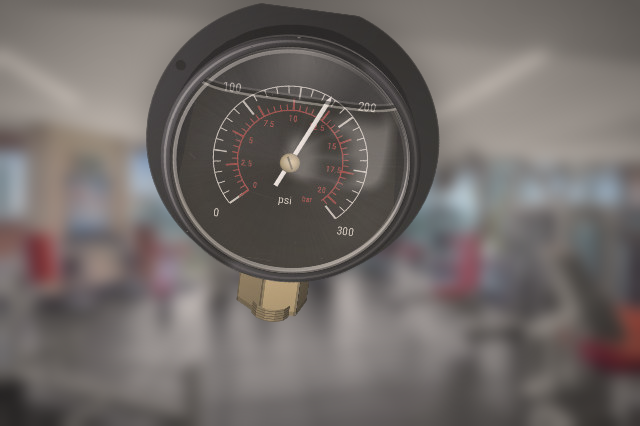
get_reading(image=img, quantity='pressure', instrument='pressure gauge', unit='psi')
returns 175 psi
